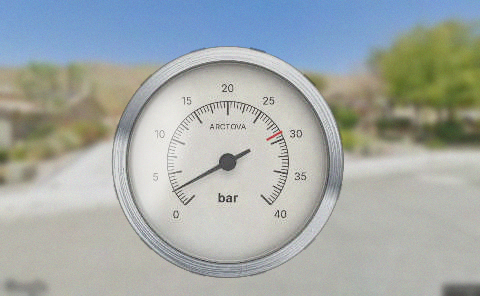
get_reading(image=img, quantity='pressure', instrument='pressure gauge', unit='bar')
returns 2.5 bar
